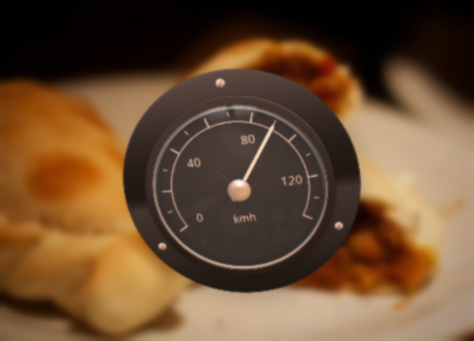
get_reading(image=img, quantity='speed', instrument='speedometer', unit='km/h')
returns 90 km/h
